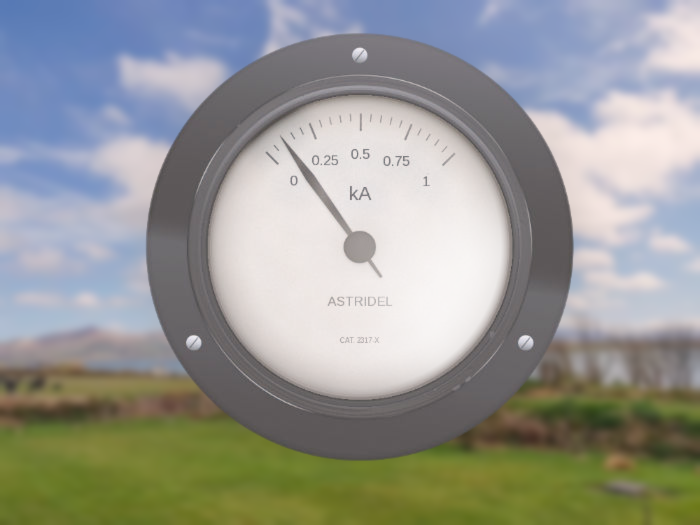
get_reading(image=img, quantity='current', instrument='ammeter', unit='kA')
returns 0.1 kA
